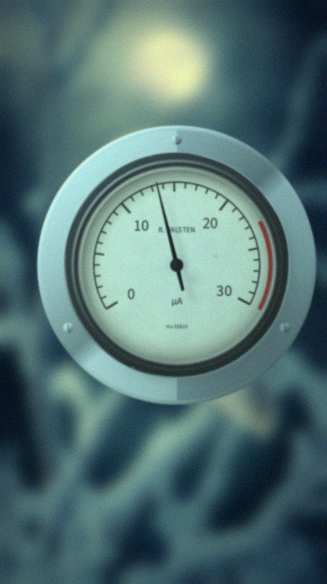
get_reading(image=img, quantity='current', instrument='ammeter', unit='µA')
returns 13.5 µA
